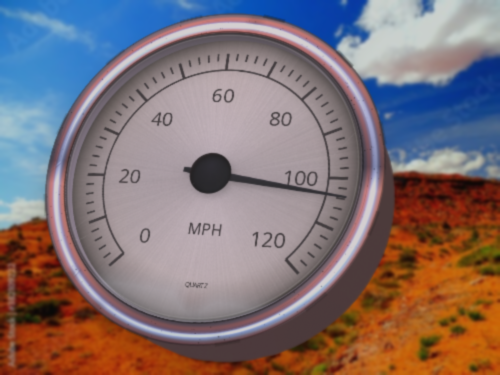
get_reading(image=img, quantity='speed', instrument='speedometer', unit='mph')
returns 104 mph
